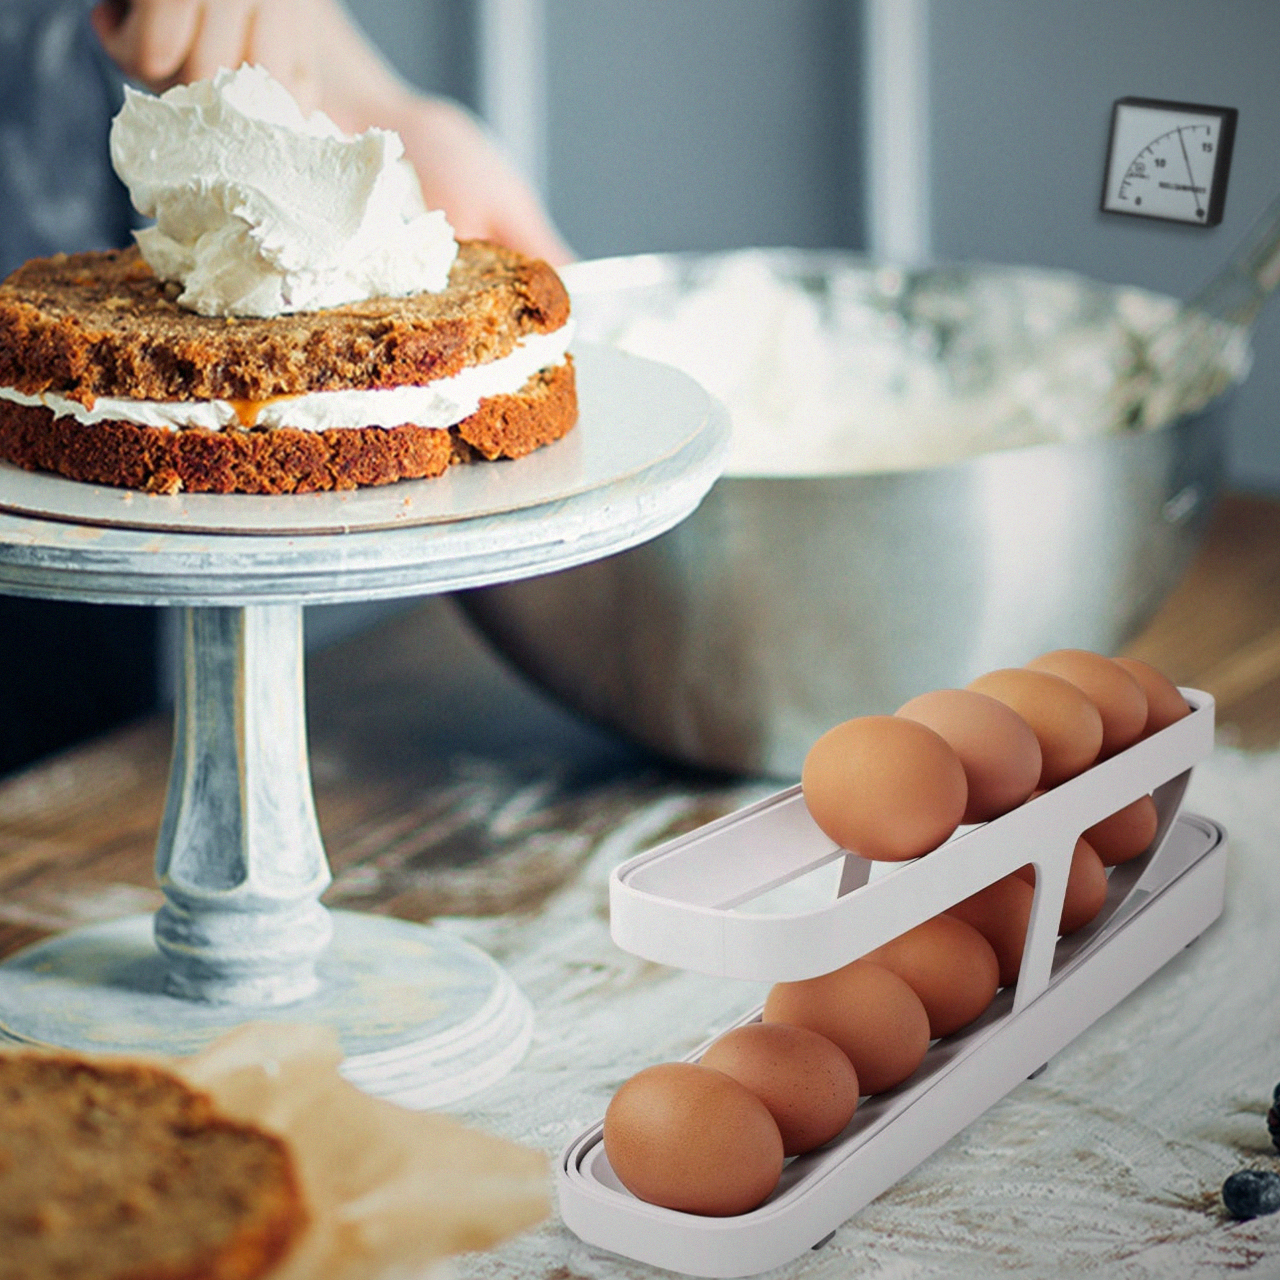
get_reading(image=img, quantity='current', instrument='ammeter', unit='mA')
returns 13 mA
